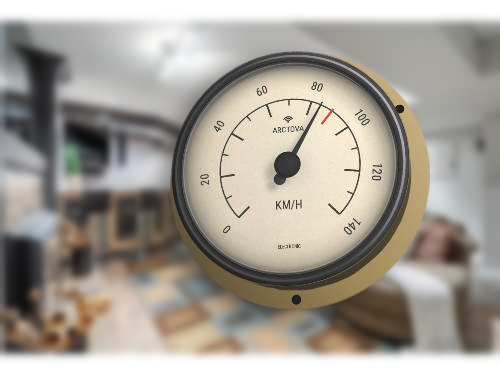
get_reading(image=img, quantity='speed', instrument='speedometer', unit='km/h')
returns 85 km/h
